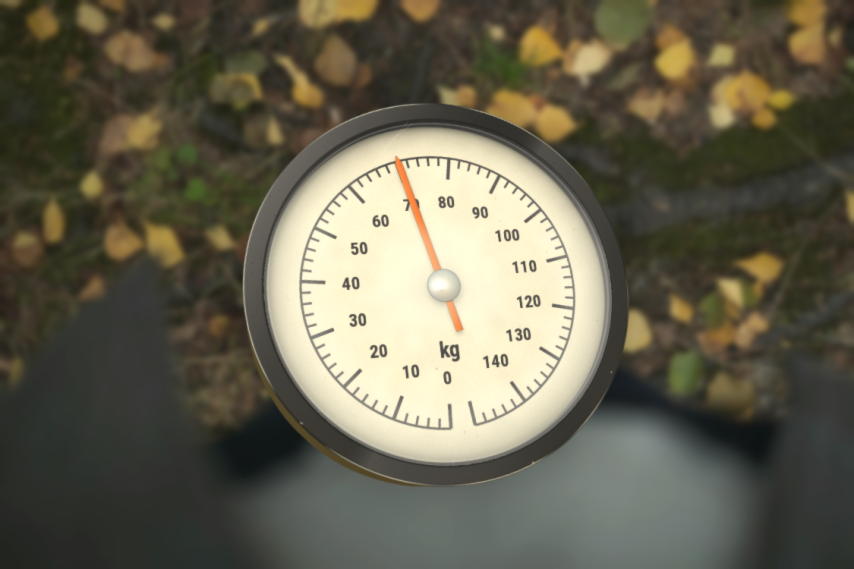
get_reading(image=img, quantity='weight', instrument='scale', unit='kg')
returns 70 kg
